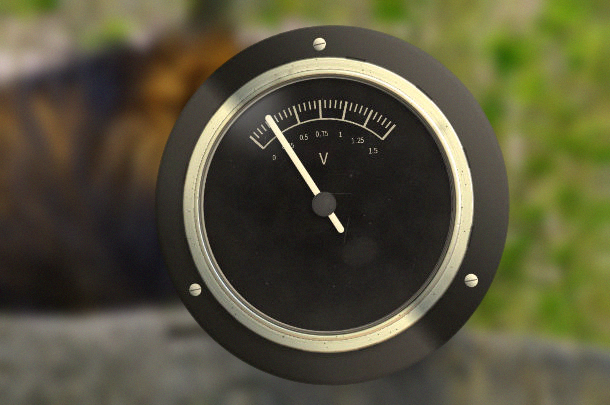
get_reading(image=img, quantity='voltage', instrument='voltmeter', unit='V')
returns 0.25 V
